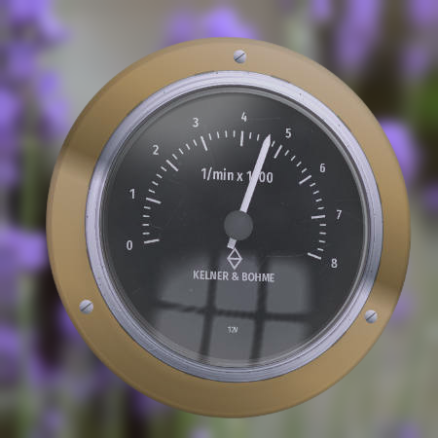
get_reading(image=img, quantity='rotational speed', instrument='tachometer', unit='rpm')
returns 4600 rpm
